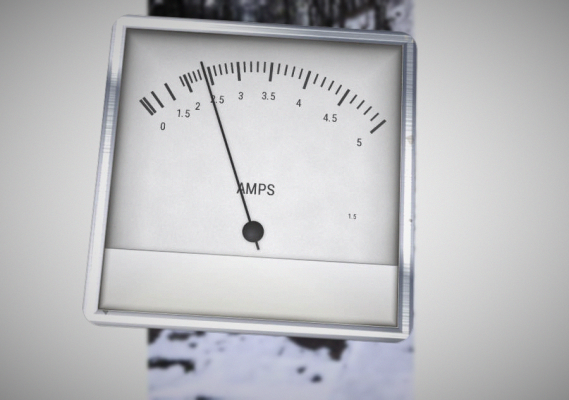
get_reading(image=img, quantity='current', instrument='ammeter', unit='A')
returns 2.4 A
